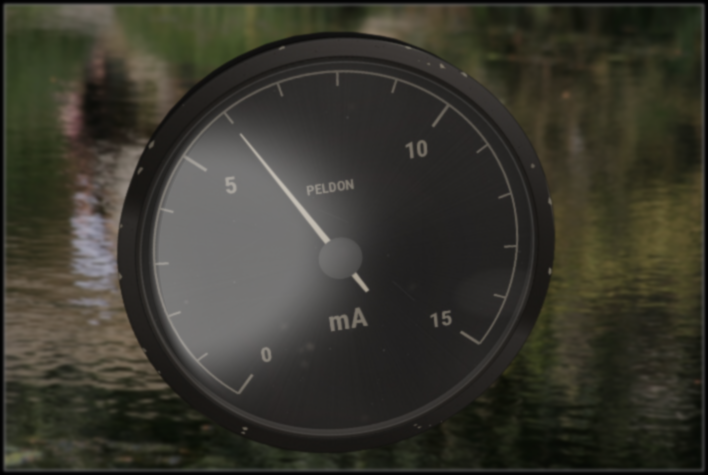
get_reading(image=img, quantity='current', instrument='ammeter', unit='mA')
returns 6 mA
